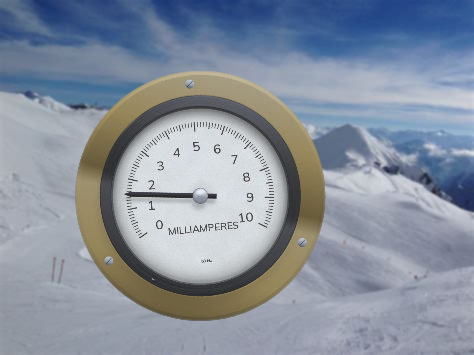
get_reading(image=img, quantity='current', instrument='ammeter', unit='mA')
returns 1.5 mA
